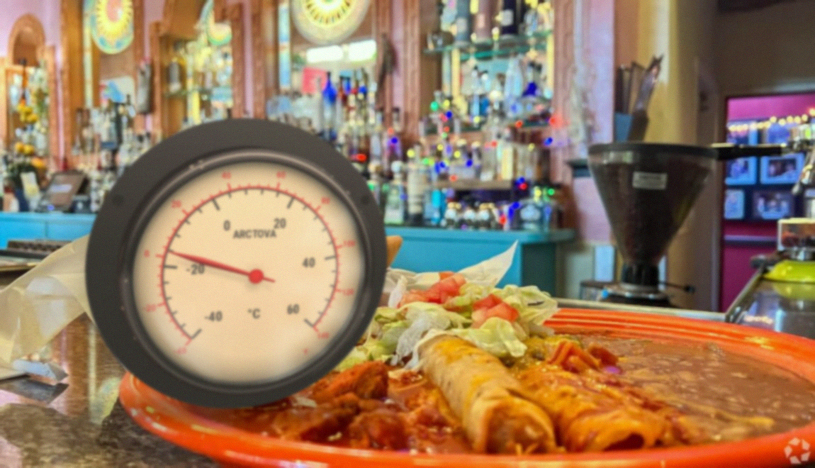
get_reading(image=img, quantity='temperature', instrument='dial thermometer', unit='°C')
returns -16 °C
